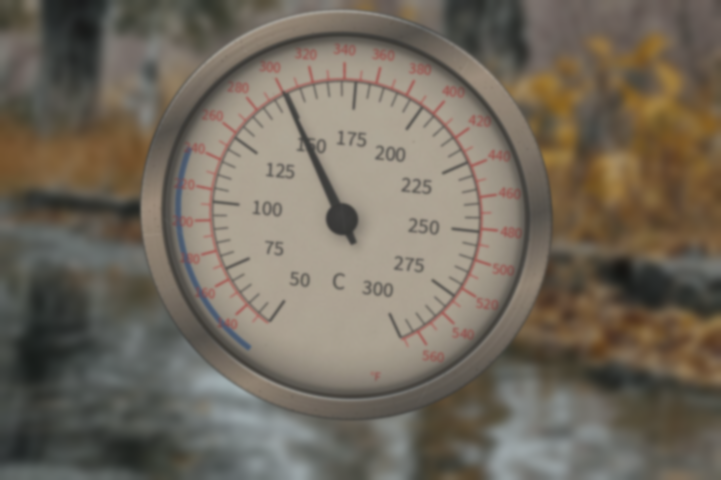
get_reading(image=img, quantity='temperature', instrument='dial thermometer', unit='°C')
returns 150 °C
